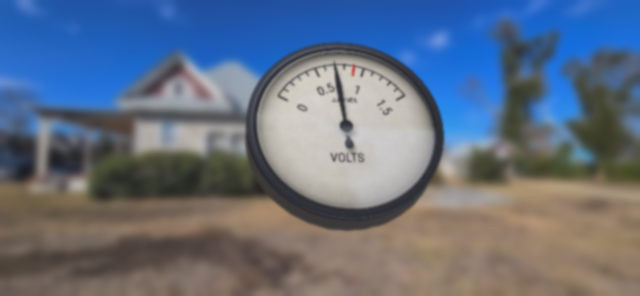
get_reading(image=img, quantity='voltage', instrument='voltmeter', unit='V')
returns 0.7 V
